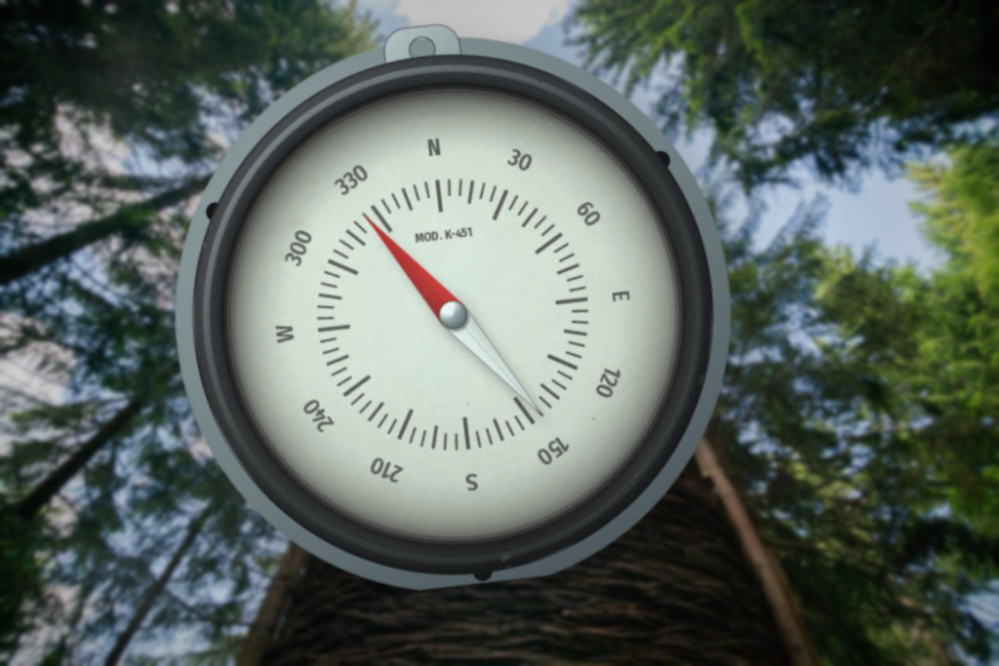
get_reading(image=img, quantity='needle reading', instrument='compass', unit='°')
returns 325 °
